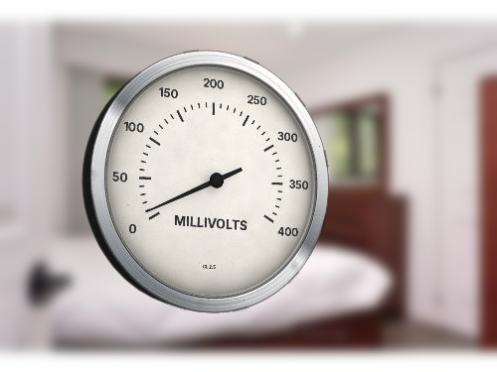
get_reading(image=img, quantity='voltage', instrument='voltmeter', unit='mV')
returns 10 mV
